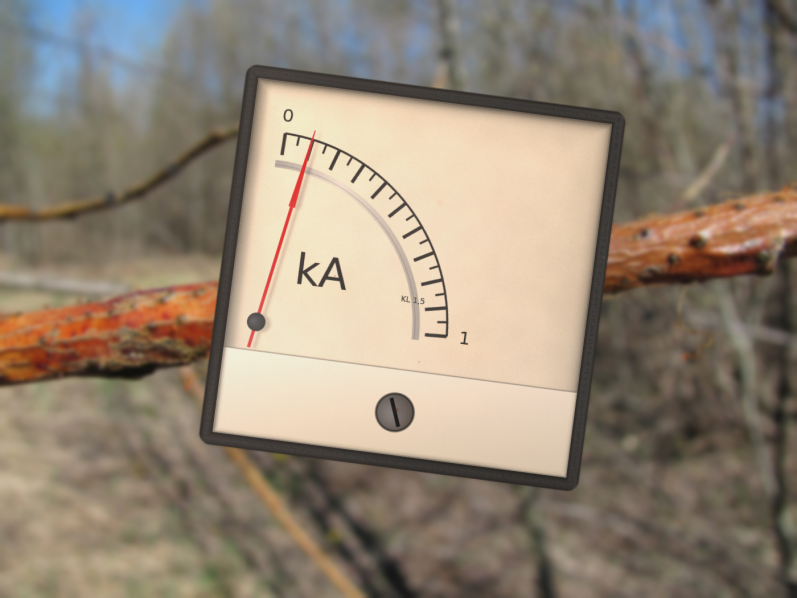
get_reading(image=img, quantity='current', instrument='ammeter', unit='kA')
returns 0.1 kA
